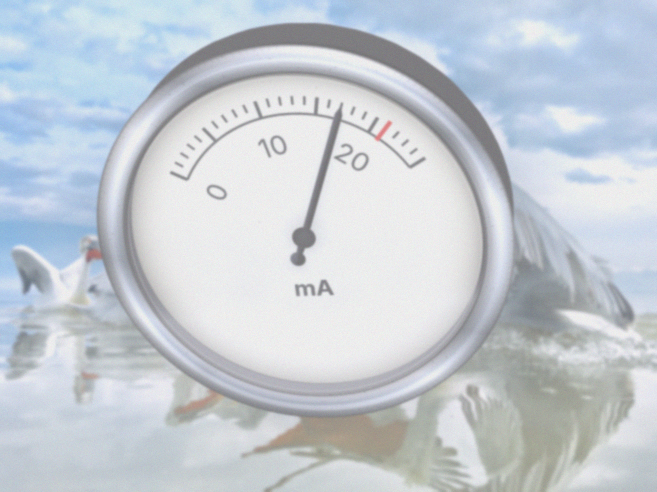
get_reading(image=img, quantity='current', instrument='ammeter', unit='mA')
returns 17 mA
